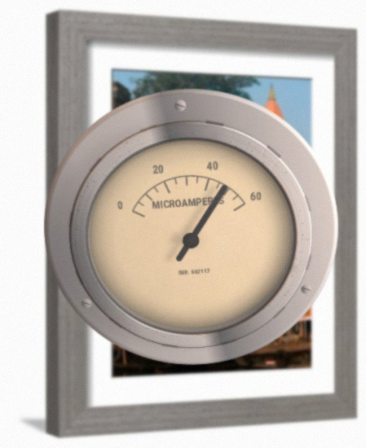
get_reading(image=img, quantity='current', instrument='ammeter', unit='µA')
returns 47.5 µA
